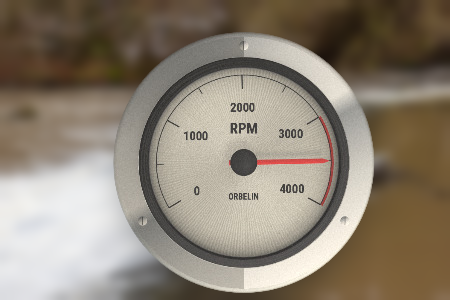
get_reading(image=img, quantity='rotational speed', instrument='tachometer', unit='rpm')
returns 3500 rpm
